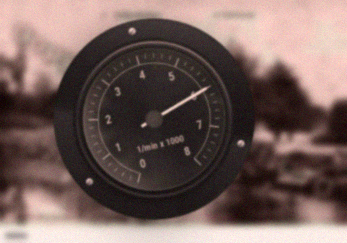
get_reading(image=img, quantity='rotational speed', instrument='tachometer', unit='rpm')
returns 6000 rpm
